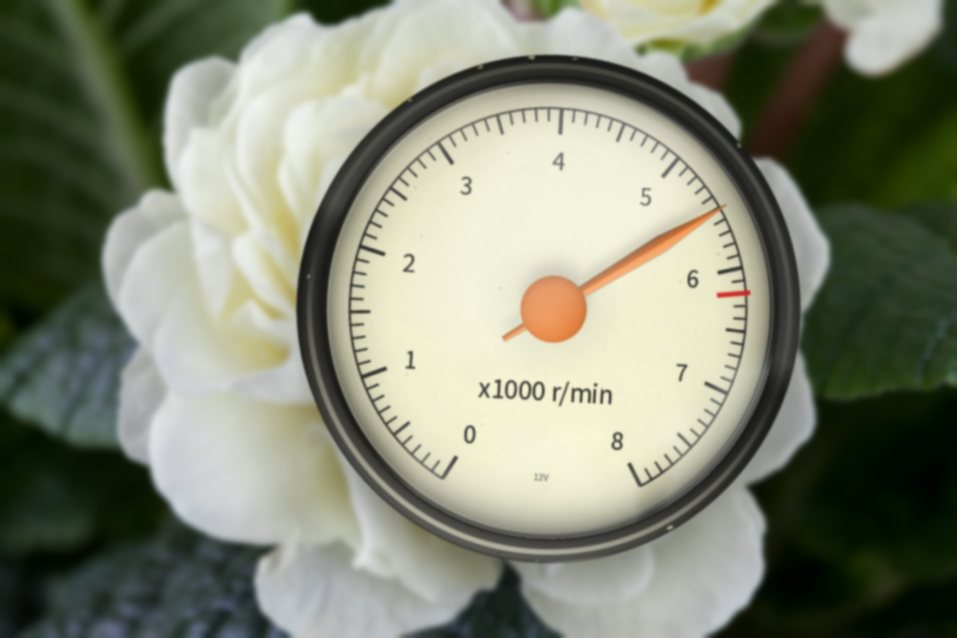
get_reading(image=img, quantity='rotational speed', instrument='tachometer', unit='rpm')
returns 5500 rpm
